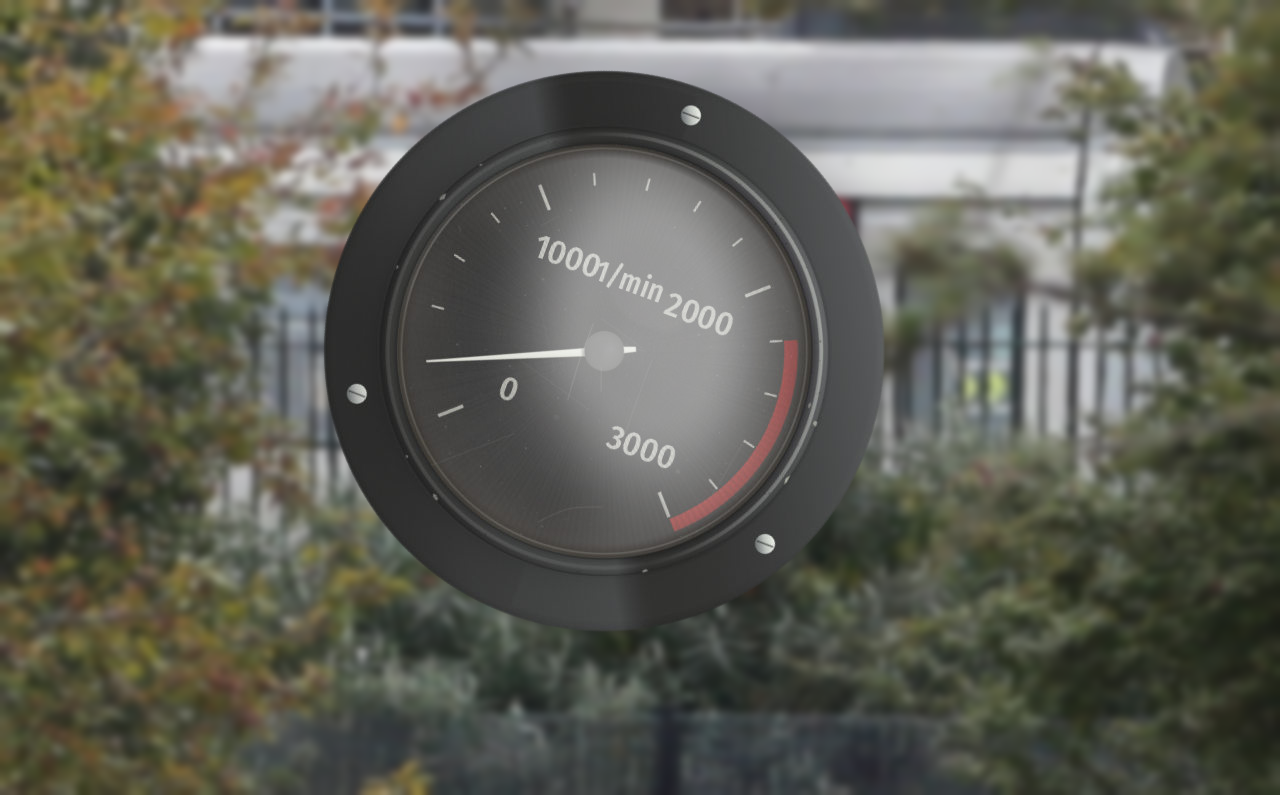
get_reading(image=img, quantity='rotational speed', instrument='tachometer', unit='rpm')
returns 200 rpm
